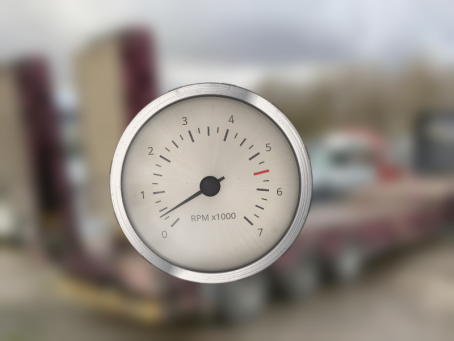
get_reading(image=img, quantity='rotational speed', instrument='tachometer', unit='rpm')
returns 375 rpm
